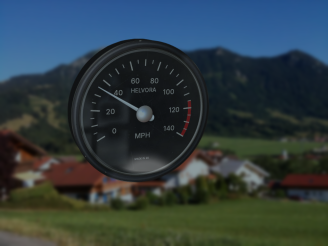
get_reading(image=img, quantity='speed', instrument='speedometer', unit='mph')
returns 35 mph
